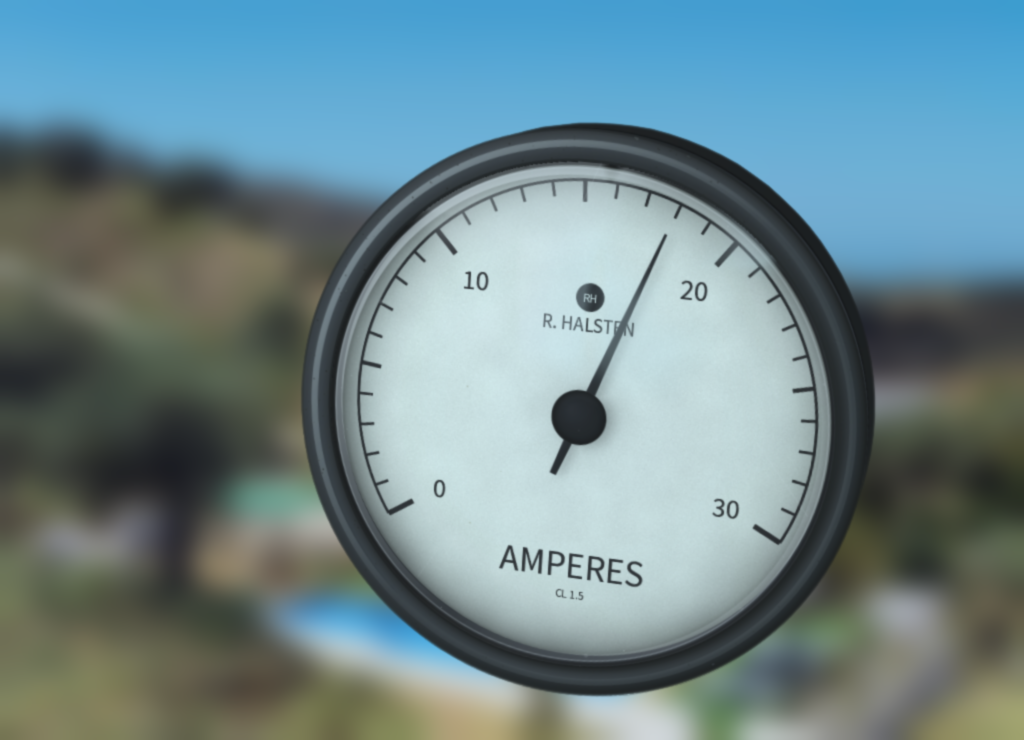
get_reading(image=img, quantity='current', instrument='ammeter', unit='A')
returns 18 A
